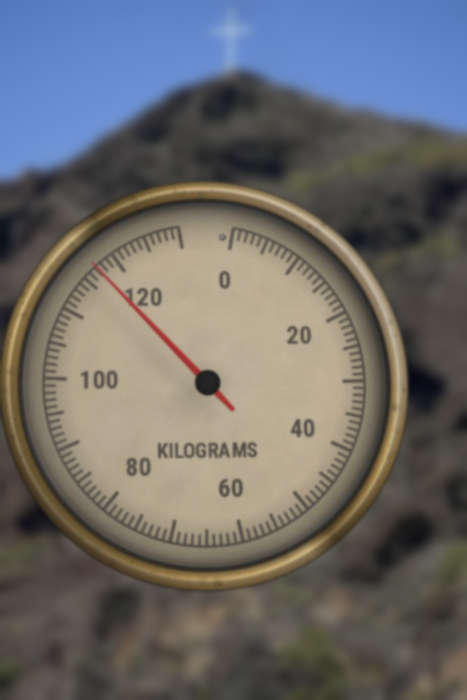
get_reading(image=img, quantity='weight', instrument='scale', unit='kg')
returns 117 kg
